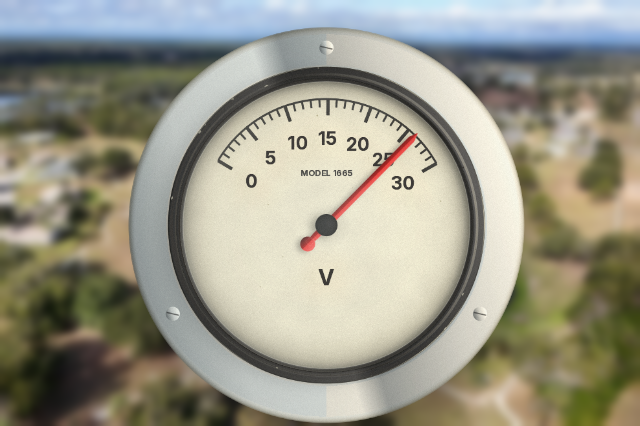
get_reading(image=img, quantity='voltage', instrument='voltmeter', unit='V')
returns 26 V
